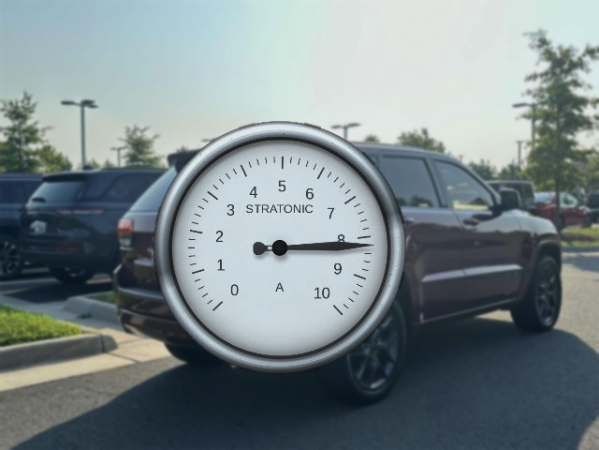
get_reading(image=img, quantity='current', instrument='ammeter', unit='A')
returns 8.2 A
